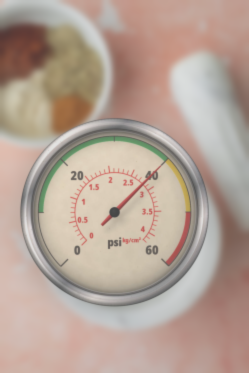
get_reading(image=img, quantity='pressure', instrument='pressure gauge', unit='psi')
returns 40 psi
